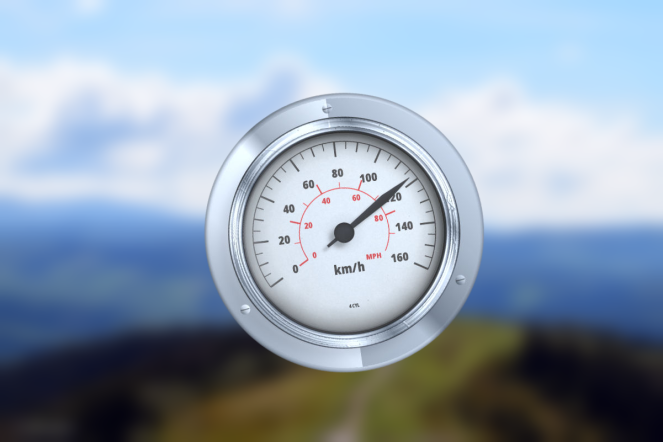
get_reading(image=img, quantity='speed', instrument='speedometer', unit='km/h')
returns 117.5 km/h
